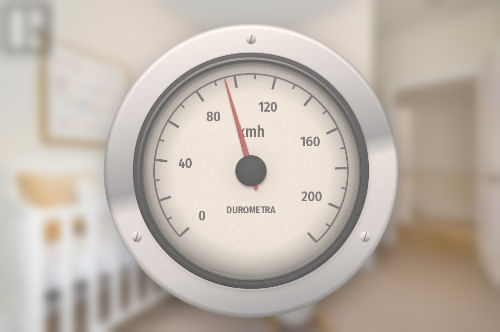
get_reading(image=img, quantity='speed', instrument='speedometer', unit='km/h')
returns 95 km/h
